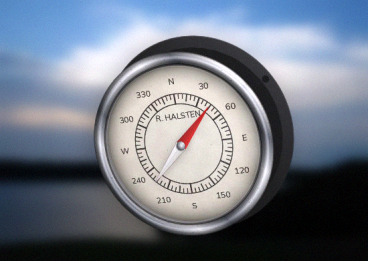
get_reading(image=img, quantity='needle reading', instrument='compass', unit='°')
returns 45 °
